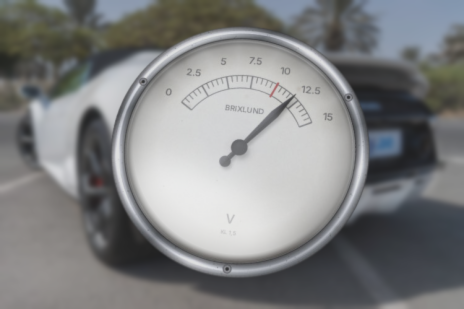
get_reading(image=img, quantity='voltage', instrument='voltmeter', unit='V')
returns 12 V
